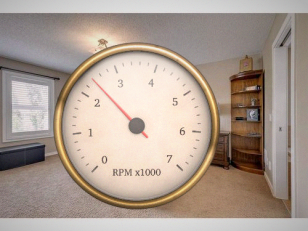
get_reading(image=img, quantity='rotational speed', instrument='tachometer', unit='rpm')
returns 2400 rpm
